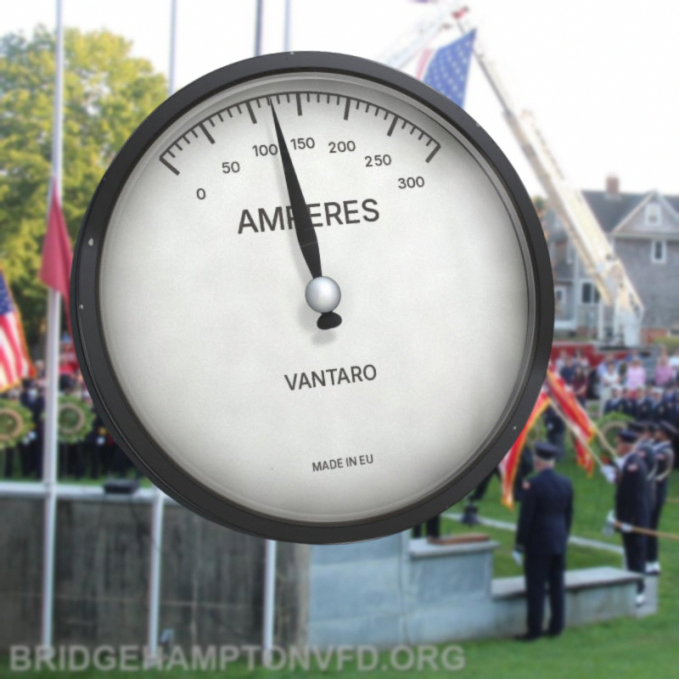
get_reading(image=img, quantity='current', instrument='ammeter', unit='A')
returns 120 A
